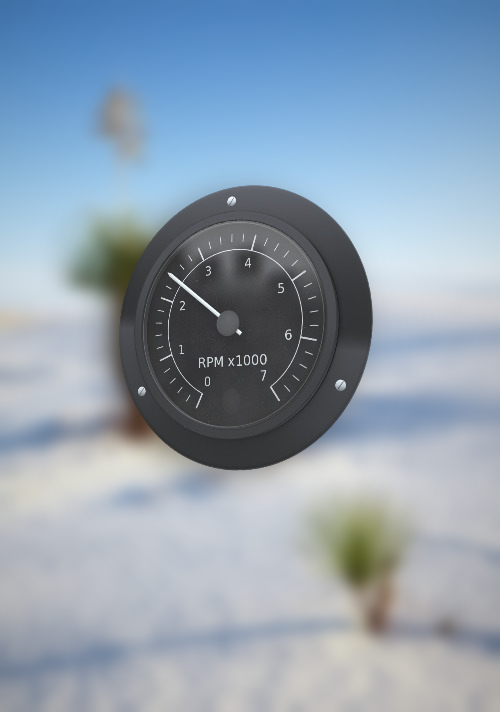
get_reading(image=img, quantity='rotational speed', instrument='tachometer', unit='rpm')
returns 2400 rpm
